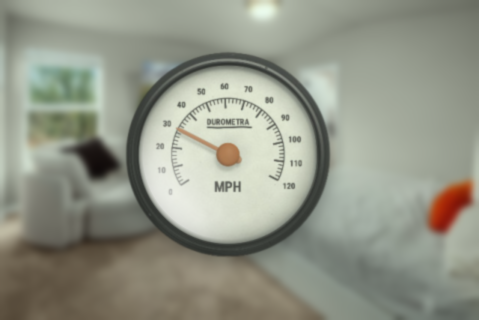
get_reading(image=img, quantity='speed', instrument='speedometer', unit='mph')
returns 30 mph
